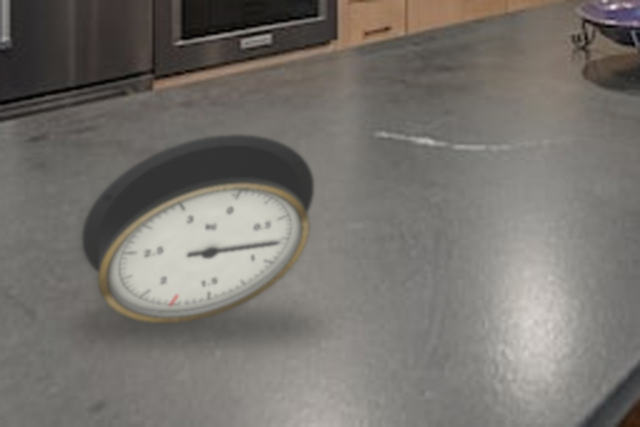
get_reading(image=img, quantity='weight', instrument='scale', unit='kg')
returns 0.75 kg
